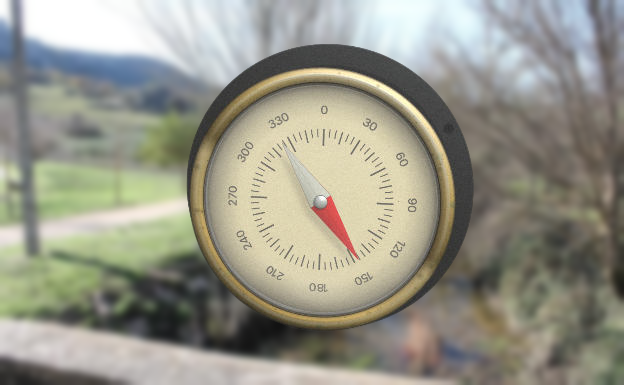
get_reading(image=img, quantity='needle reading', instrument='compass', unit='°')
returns 145 °
